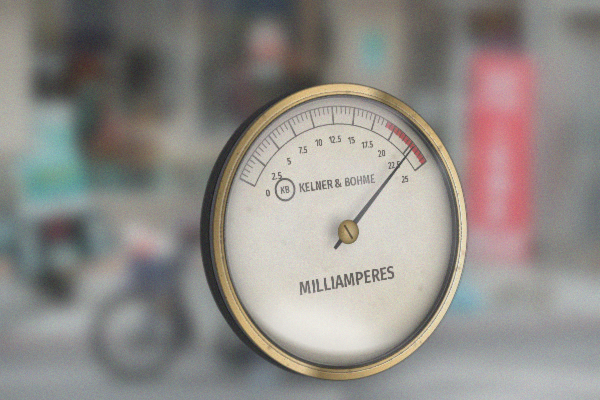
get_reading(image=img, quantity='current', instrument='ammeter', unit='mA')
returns 22.5 mA
